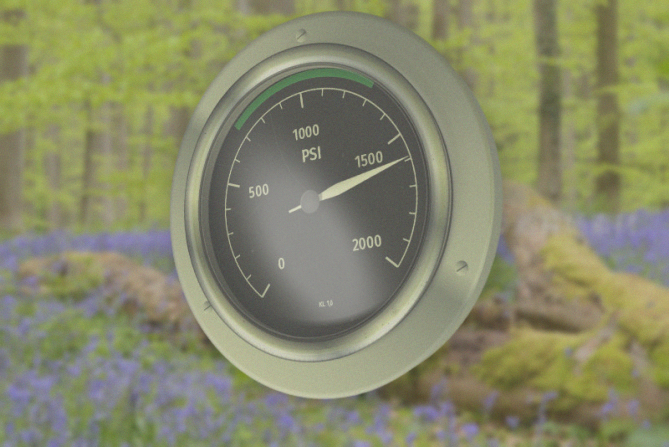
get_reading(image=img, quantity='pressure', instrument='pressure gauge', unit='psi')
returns 1600 psi
